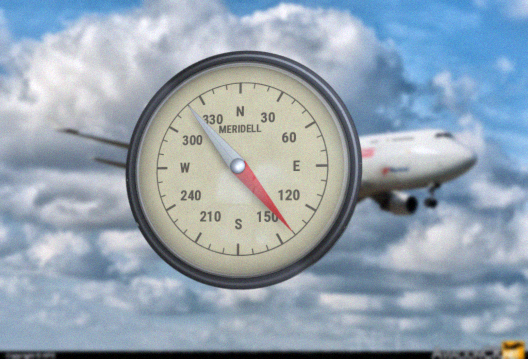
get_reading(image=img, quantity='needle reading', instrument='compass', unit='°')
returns 140 °
